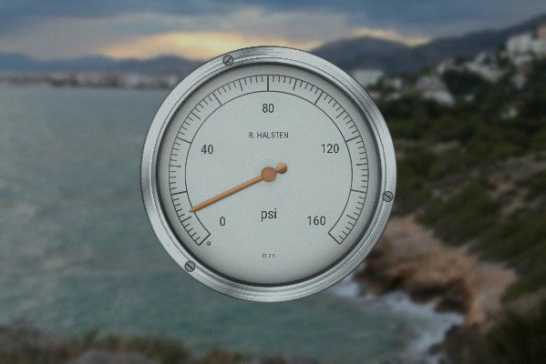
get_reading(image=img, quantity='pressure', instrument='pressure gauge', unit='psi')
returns 12 psi
